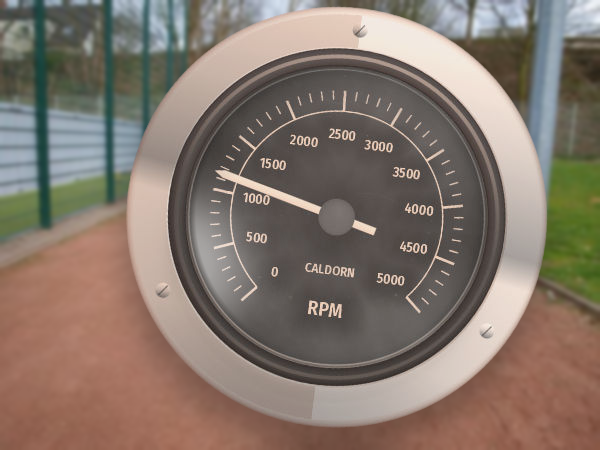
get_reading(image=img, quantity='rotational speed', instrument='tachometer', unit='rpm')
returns 1150 rpm
